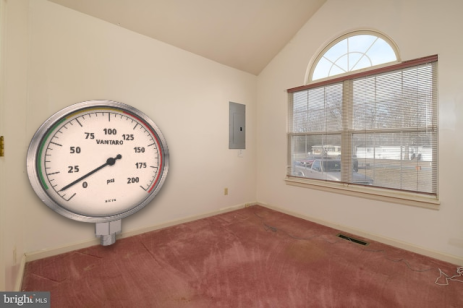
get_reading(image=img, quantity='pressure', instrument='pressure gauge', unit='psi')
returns 10 psi
